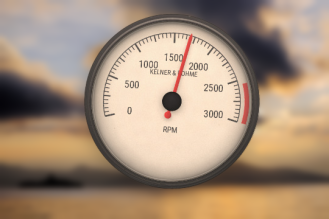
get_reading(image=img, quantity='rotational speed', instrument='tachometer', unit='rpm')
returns 1700 rpm
